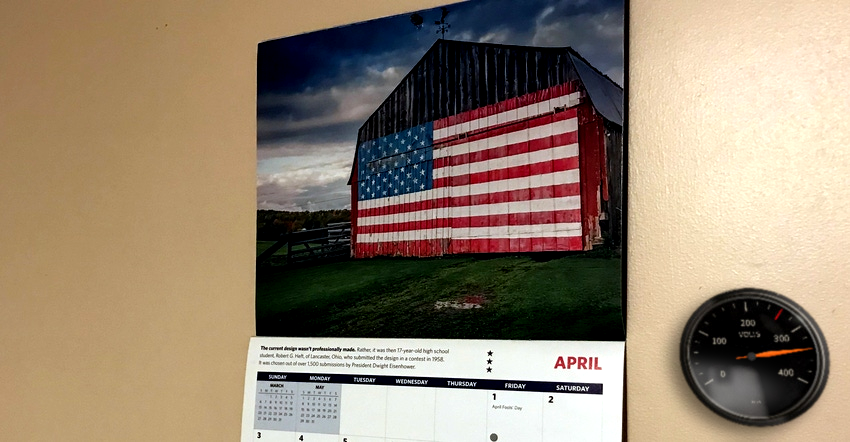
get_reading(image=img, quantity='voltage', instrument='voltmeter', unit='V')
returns 340 V
